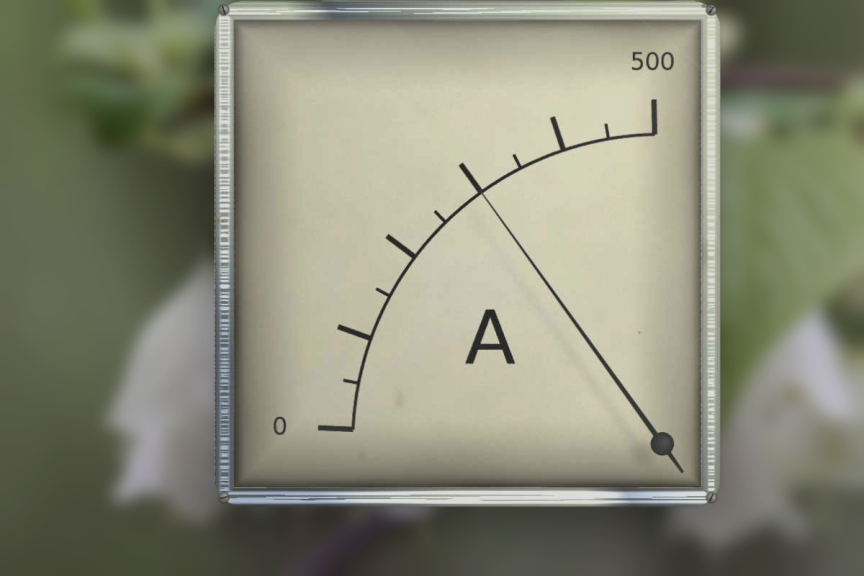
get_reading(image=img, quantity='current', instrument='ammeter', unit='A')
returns 300 A
